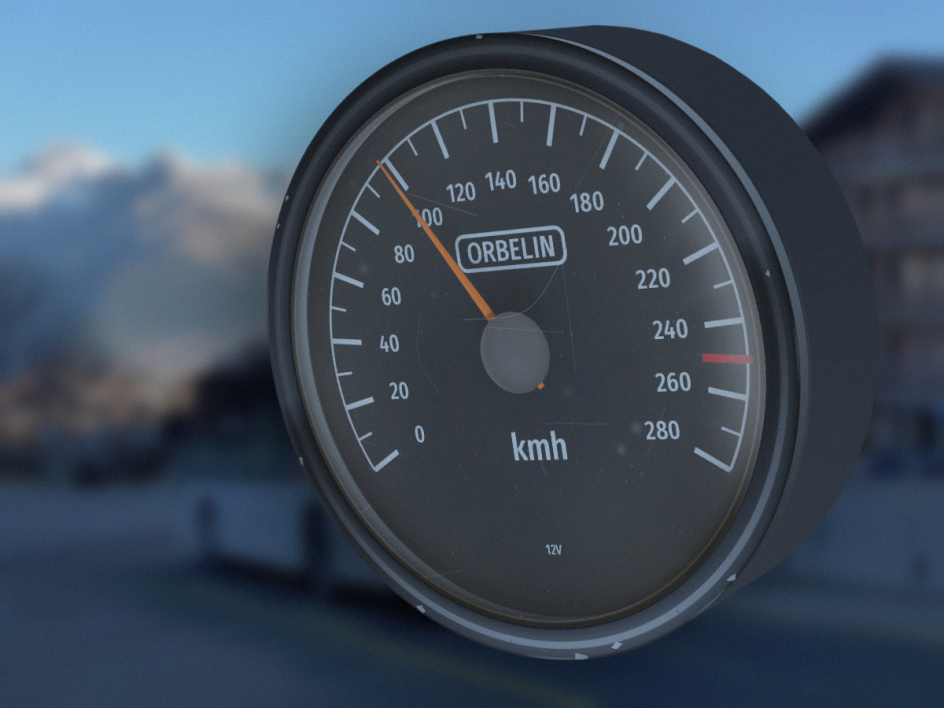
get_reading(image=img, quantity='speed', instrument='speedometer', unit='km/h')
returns 100 km/h
